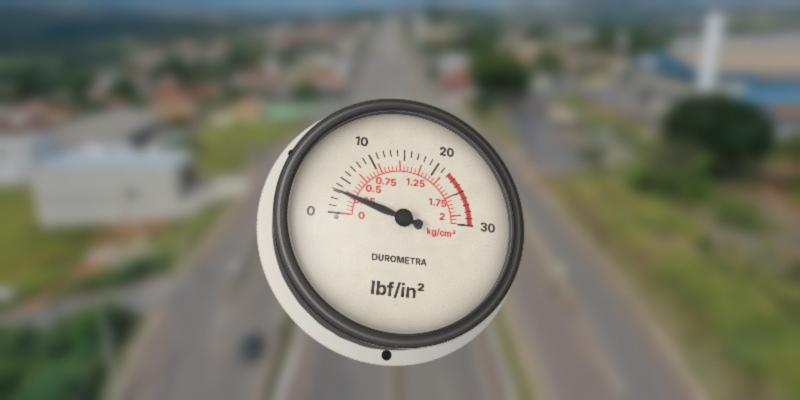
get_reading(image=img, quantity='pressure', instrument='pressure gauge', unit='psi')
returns 3 psi
